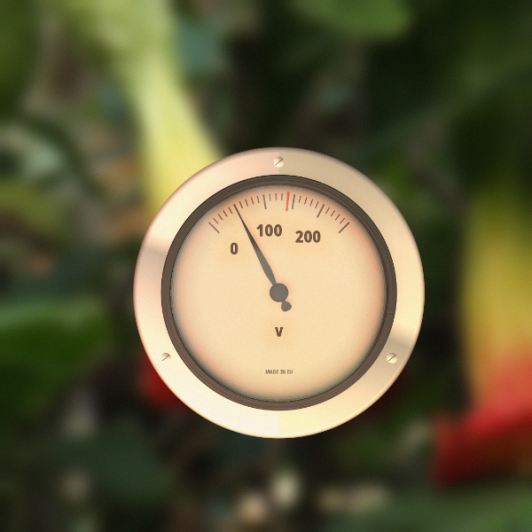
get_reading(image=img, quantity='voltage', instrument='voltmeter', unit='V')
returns 50 V
